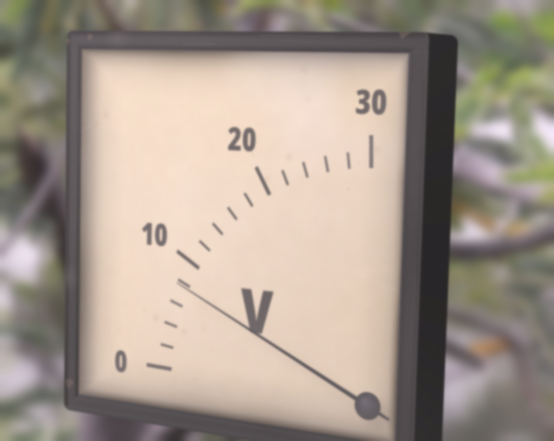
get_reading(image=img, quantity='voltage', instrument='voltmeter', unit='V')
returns 8 V
